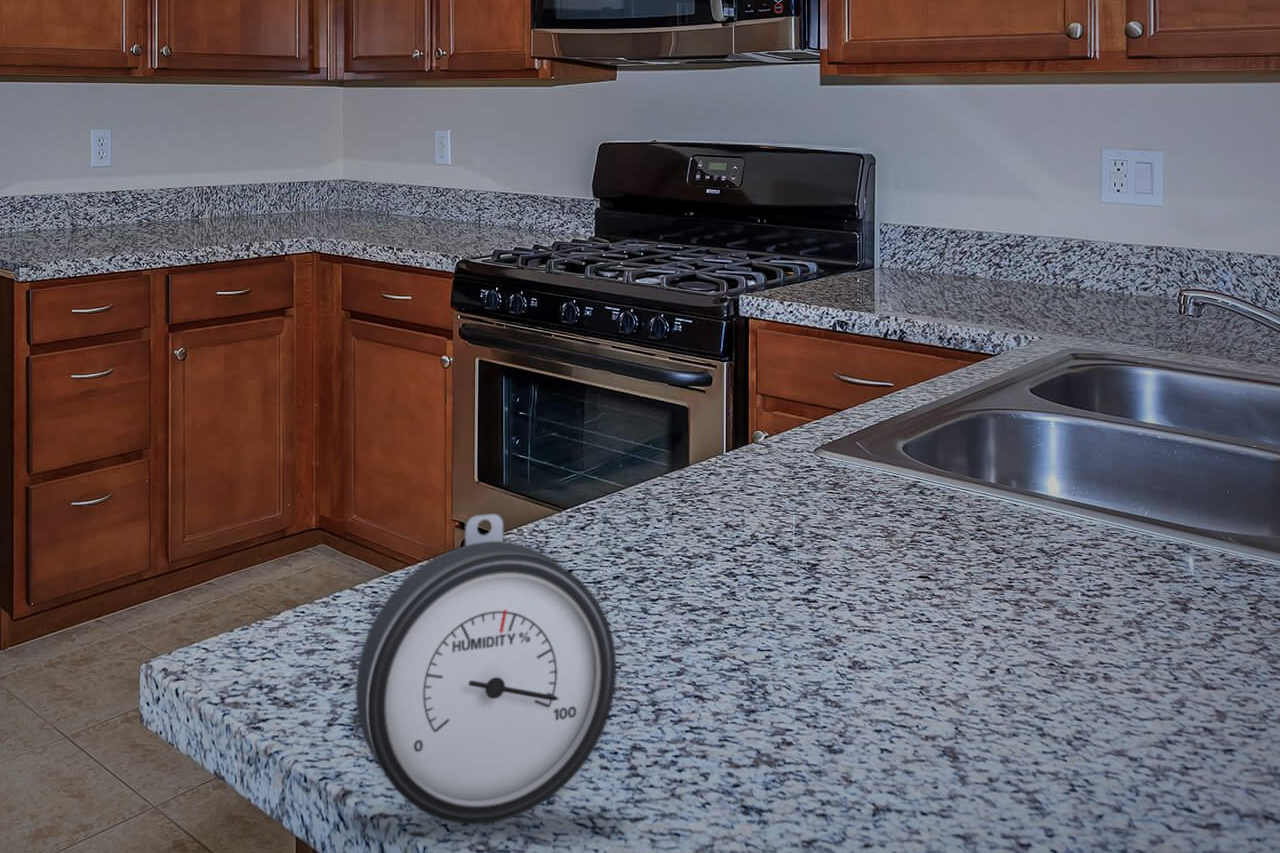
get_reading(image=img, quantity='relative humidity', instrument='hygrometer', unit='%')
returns 96 %
